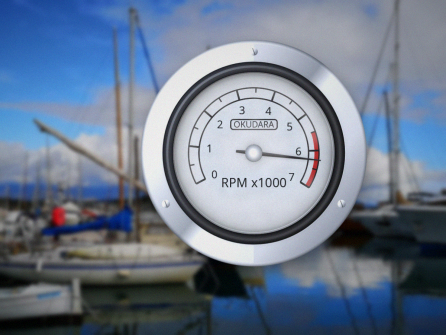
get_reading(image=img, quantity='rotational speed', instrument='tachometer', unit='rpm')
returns 6250 rpm
